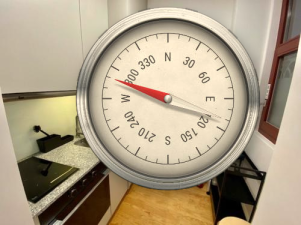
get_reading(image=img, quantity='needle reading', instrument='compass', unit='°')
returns 290 °
